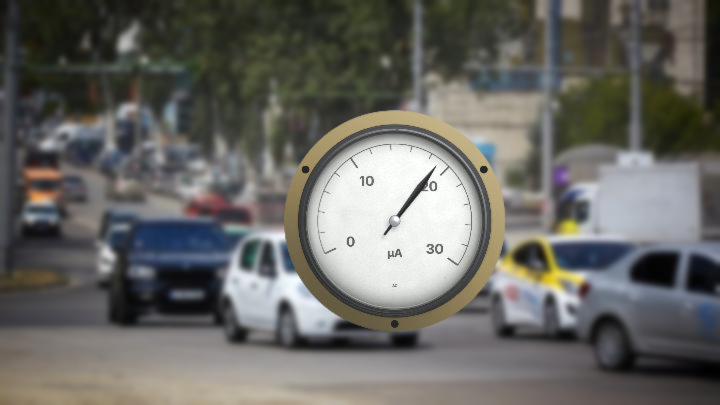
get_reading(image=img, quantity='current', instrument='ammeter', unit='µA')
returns 19 µA
